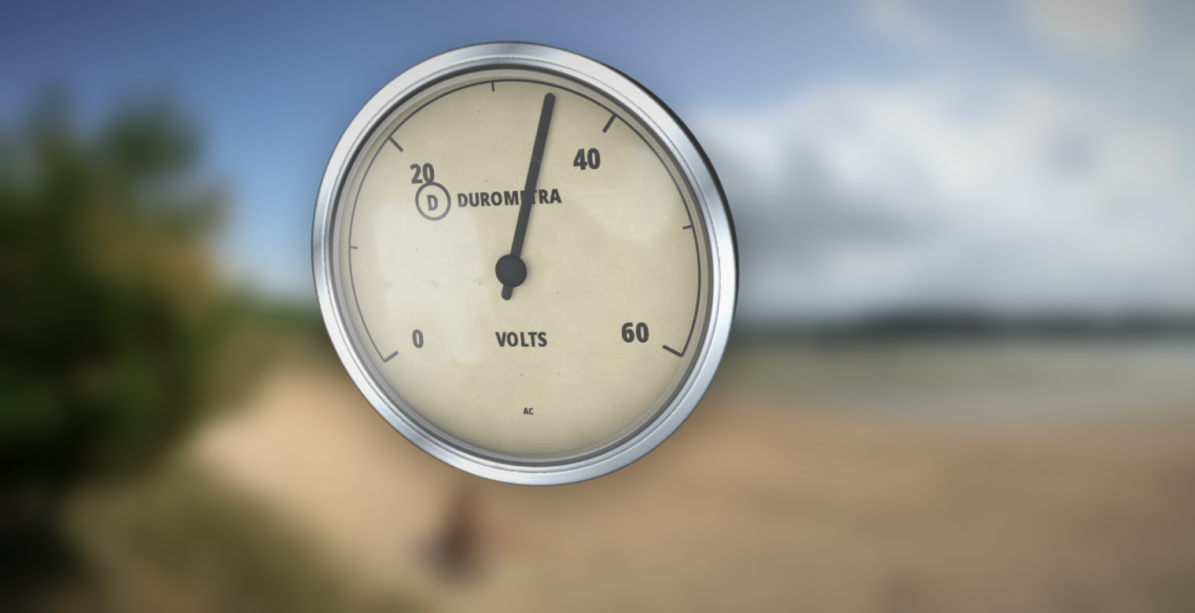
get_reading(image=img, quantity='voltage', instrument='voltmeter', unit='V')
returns 35 V
